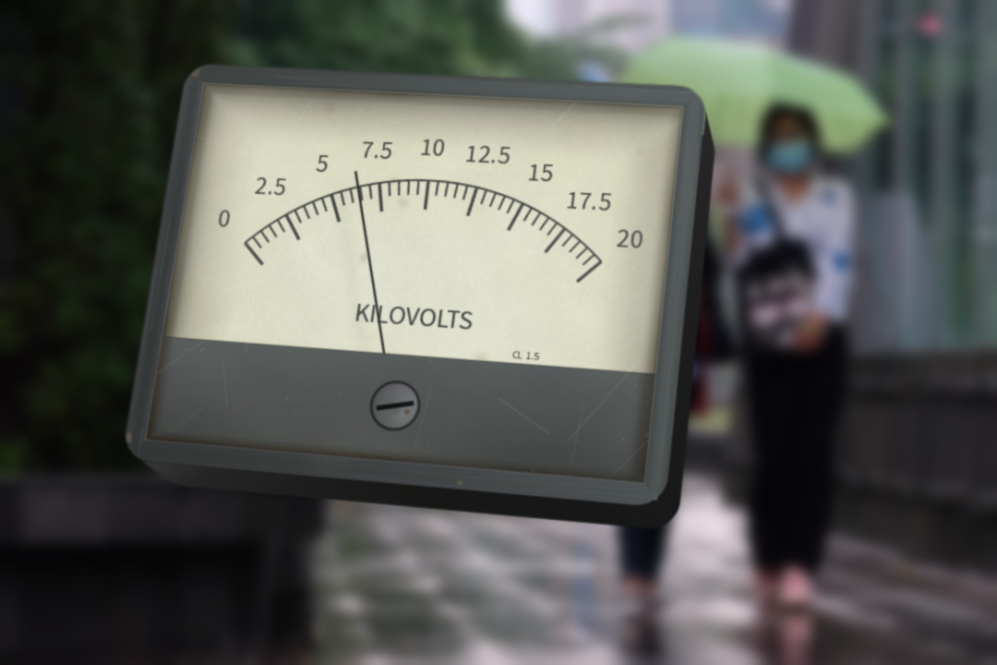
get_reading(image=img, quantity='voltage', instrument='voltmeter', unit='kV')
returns 6.5 kV
